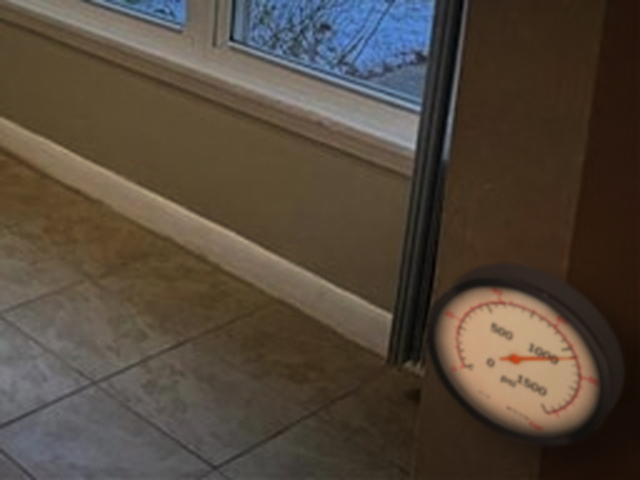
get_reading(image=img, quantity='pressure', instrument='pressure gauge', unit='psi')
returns 1050 psi
